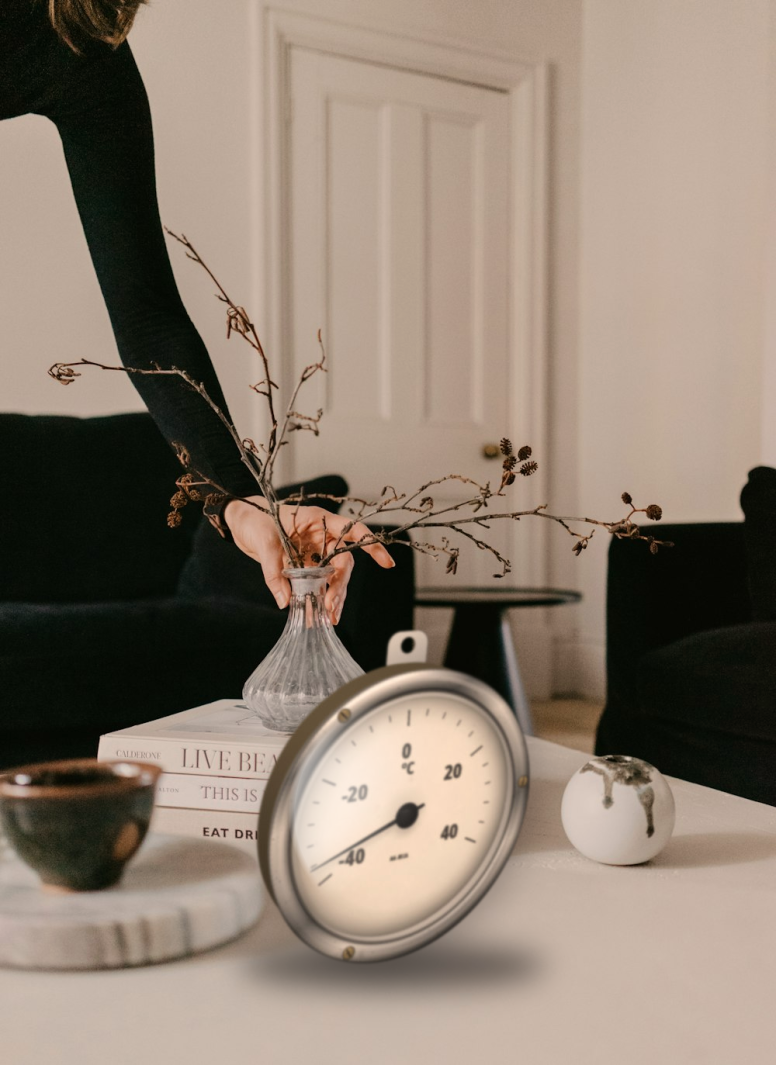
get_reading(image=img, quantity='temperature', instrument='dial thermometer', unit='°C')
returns -36 °C
